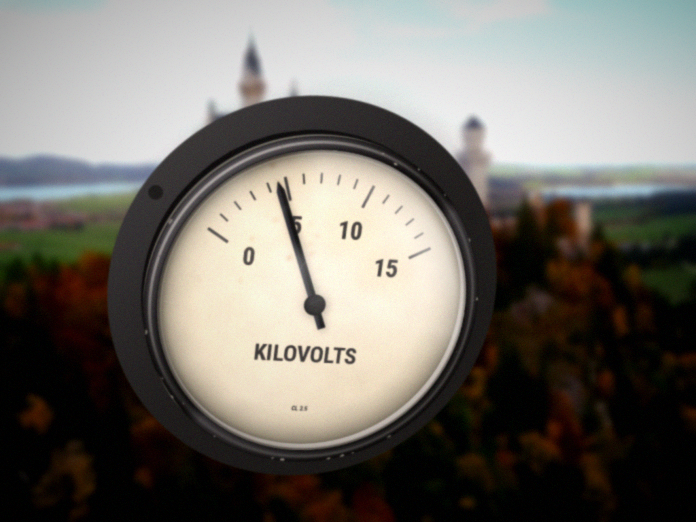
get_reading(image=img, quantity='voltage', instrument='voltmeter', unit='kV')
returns 4.5 kV
